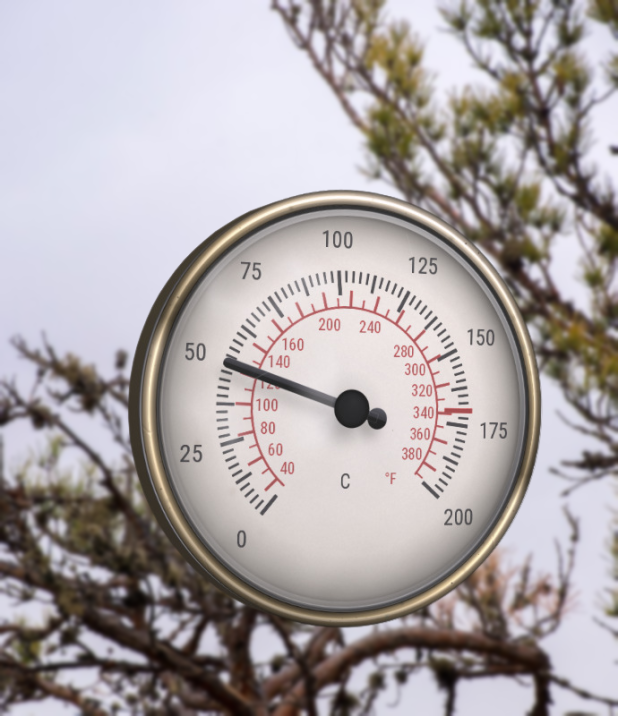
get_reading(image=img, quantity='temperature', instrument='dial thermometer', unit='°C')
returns 50 °C
